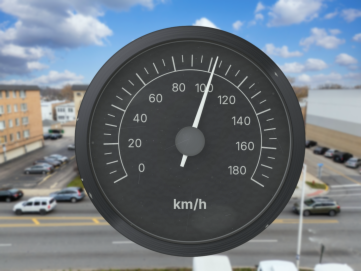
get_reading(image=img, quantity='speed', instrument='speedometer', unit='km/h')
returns 102.5 km/h
